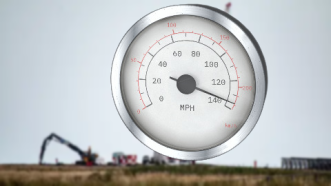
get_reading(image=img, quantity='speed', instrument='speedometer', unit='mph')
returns 135 mph
